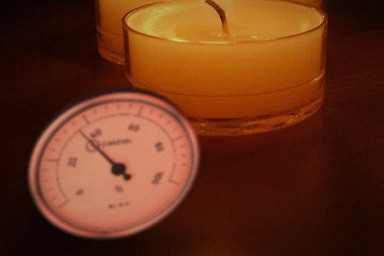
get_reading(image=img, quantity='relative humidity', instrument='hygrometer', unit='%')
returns 36 %
